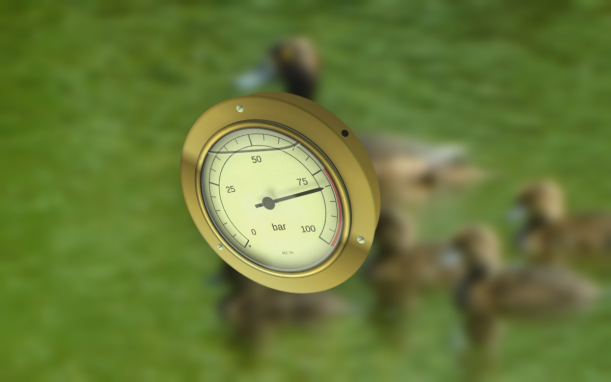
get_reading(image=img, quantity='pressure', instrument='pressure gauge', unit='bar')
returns 80 bar
